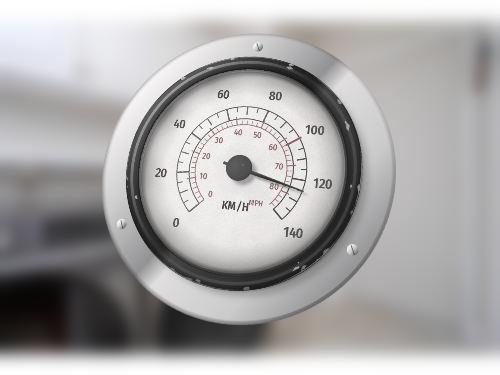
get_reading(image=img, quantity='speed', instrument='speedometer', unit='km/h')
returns 125 km/h
